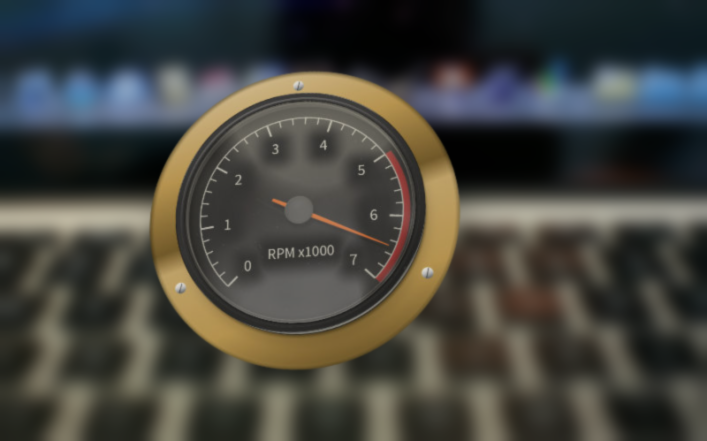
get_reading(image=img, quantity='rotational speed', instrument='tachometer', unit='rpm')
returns 6500 rpm
